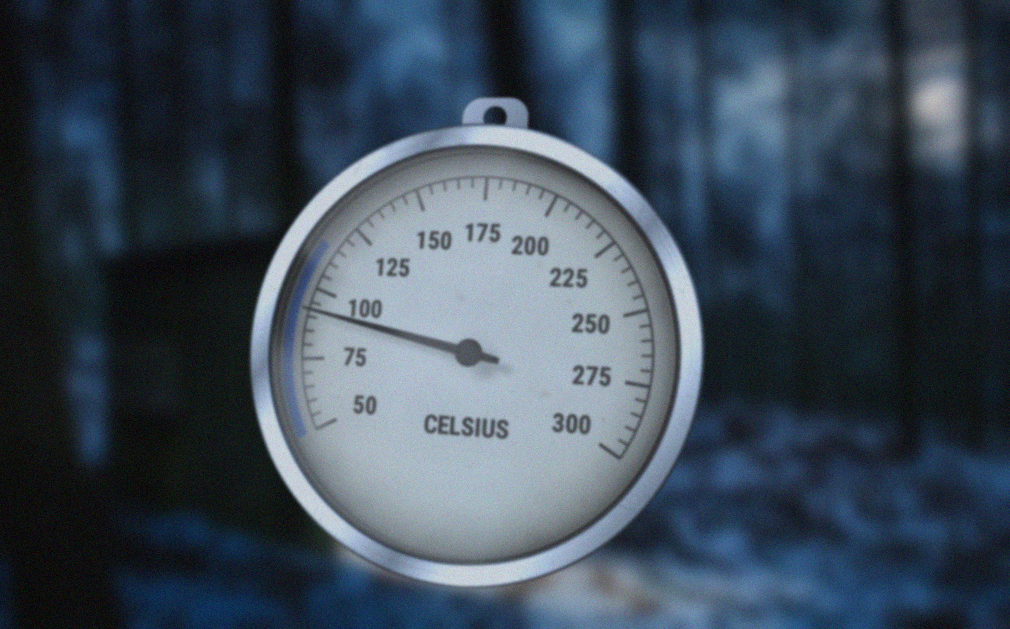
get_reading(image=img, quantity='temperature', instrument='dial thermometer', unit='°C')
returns 92.5 °C
